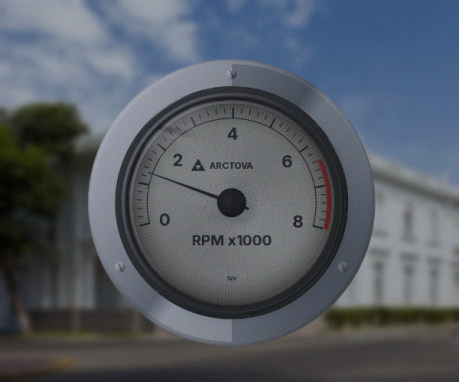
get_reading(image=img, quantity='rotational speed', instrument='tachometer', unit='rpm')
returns 1300 rpm
